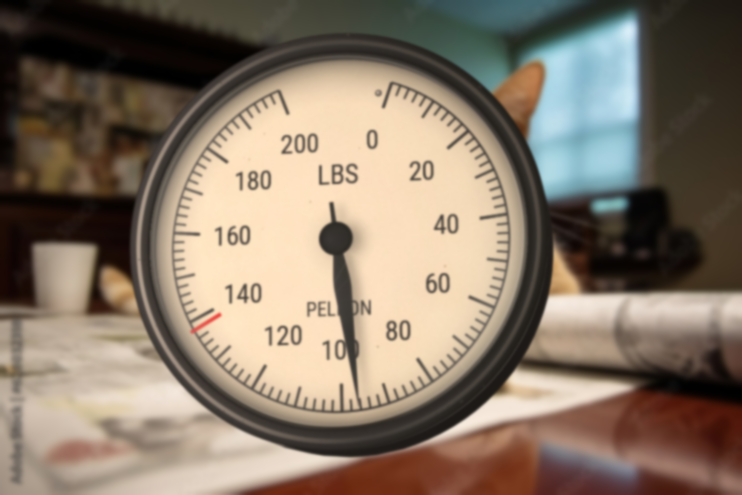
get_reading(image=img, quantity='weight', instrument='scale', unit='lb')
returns 96 lb
